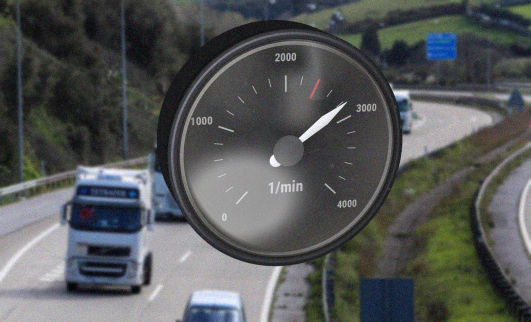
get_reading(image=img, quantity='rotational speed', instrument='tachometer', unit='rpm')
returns 2800 rpm
